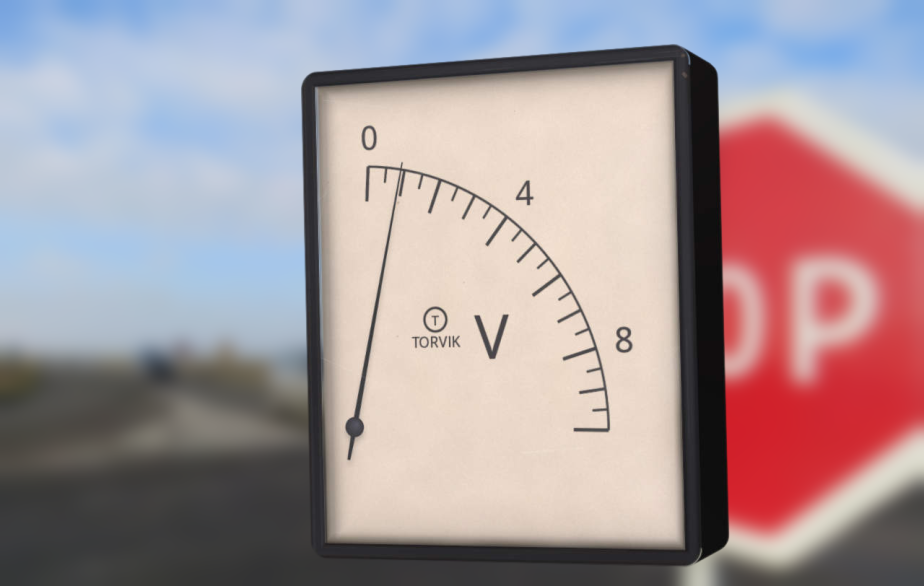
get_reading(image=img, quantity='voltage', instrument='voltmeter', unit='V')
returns 1 V
